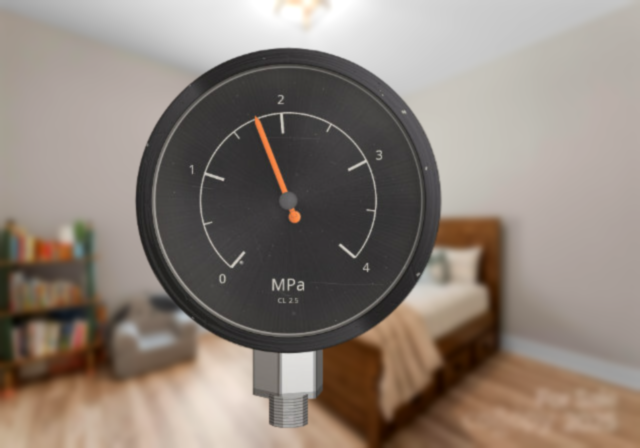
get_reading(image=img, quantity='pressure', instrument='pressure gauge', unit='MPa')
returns 1.75 MPa
